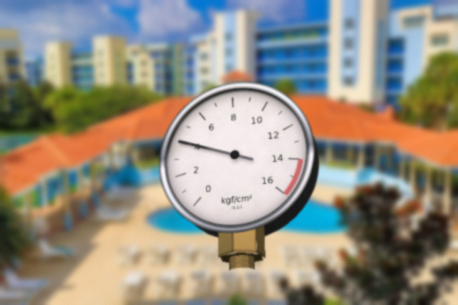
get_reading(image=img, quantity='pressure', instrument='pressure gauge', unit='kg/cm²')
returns 4 kg/cm²
